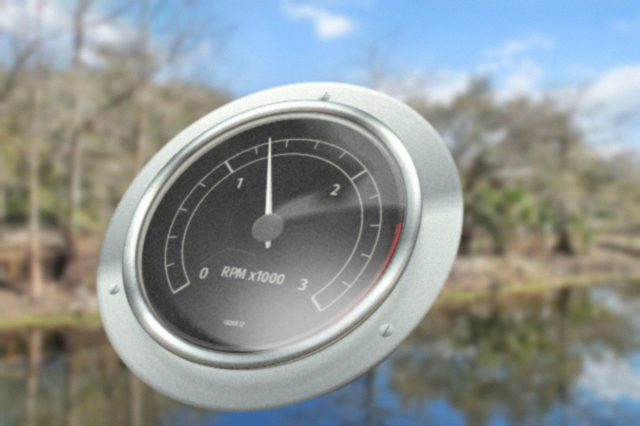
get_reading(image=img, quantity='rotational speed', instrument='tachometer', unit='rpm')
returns 1300 rpm
